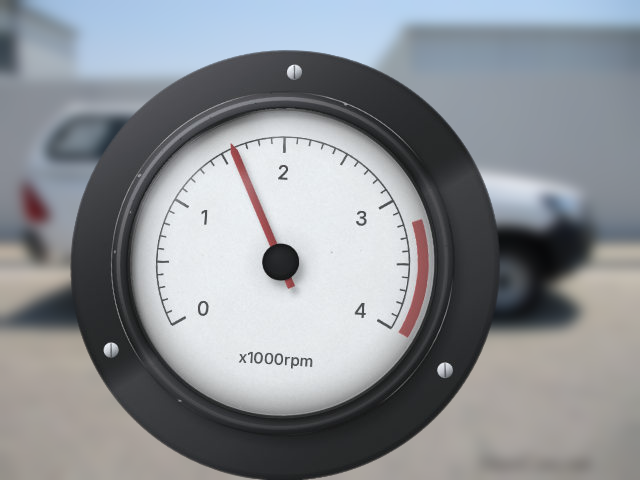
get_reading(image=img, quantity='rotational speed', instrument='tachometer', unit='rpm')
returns 1600 rpm
